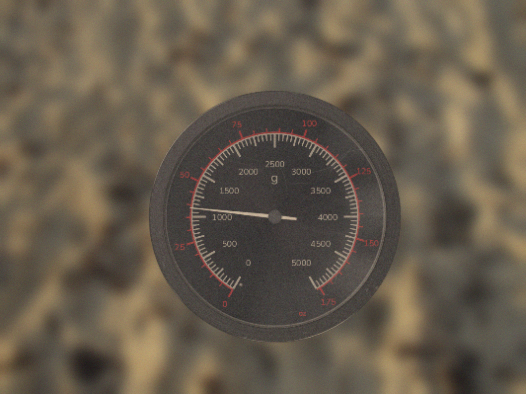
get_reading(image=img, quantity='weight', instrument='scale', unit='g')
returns 1100 g
